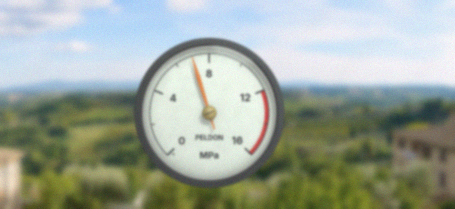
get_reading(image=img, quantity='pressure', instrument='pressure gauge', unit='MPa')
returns 7 MPa
